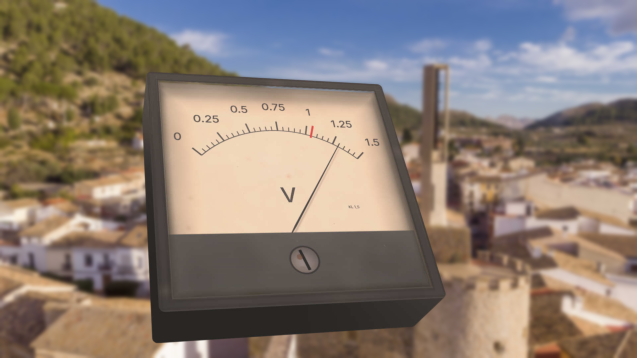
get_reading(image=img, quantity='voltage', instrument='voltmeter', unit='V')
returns 1.3 V
